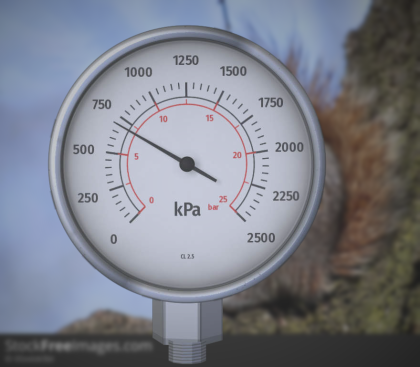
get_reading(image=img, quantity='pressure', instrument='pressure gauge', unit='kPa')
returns 700 kPa
